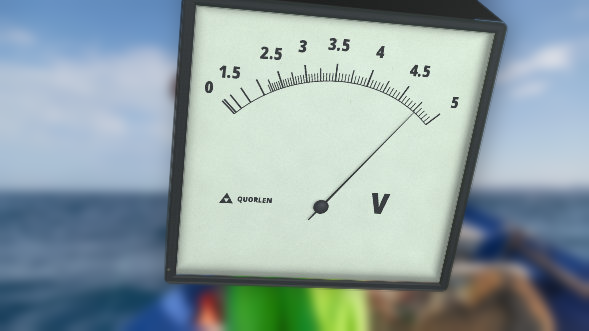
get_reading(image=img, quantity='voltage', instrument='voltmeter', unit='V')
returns 4.75 V
